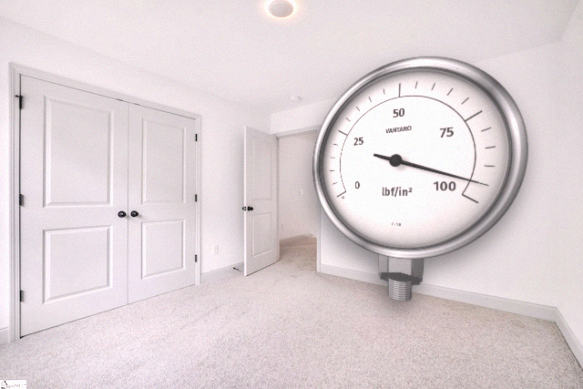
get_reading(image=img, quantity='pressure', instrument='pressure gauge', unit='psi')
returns 95 psi
